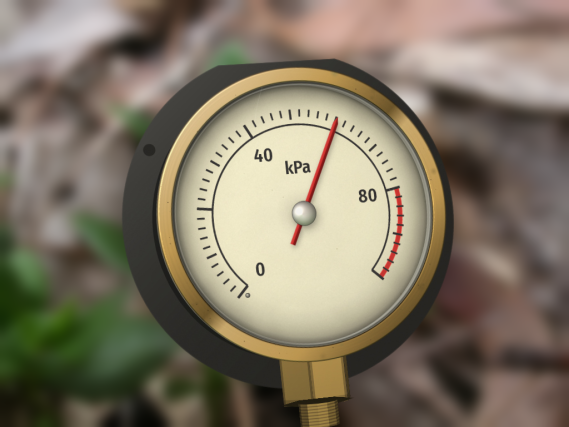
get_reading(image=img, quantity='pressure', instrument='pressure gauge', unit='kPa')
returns 60 kPa
